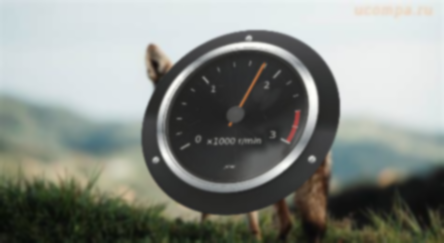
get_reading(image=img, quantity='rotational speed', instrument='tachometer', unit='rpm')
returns 1800 rpm
